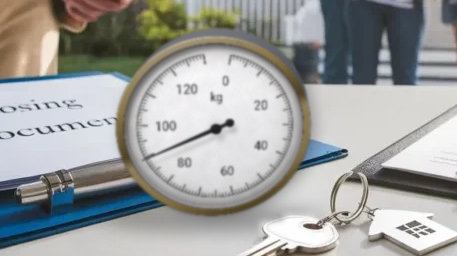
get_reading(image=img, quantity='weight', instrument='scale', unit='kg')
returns 90 kg
